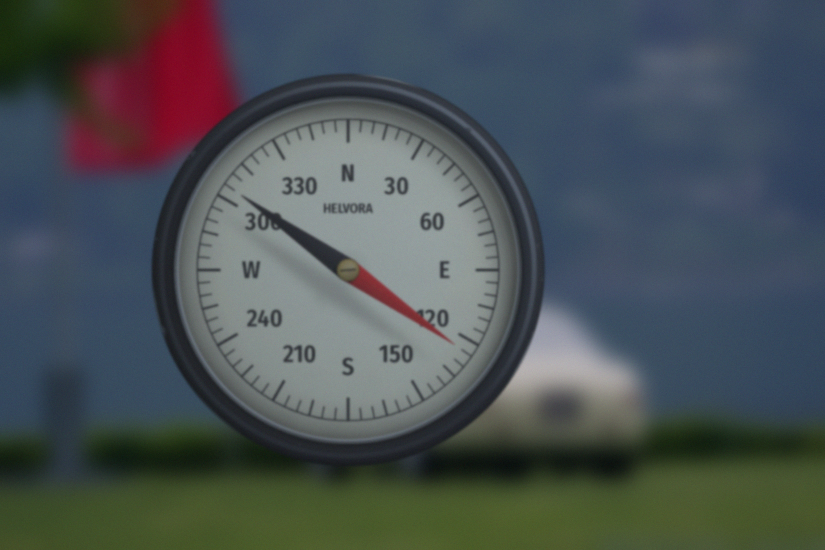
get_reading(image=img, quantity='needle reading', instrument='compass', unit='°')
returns 125 °
